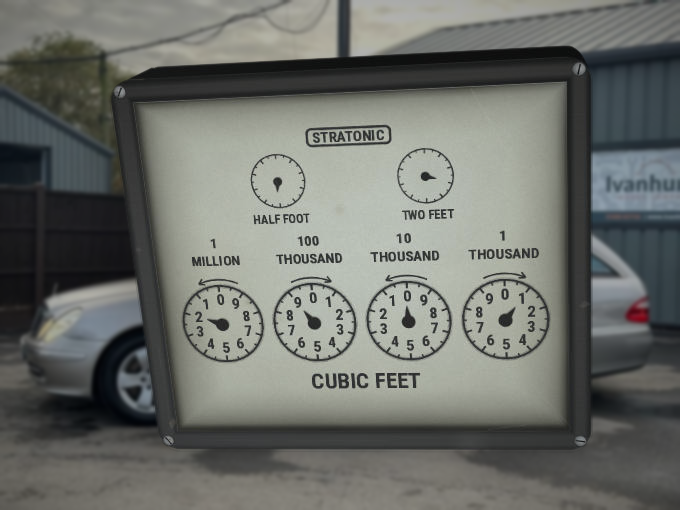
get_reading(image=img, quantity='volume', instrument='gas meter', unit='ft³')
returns 190100 ft³
